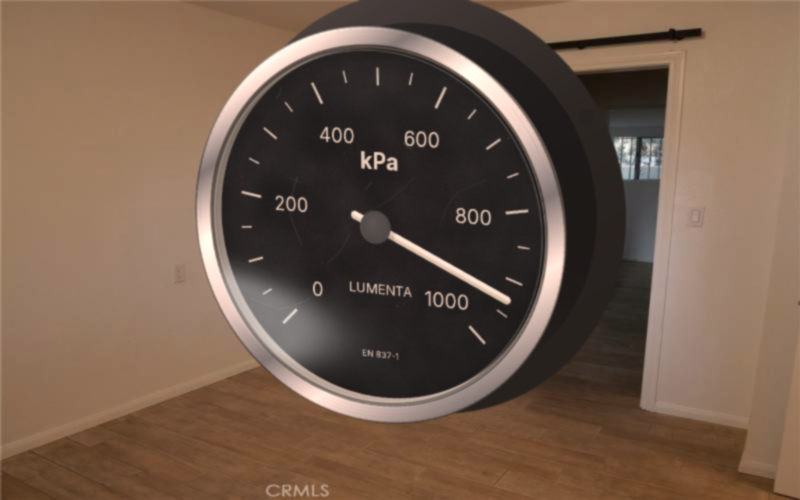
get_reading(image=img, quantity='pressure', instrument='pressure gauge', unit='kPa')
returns 925 kPa
